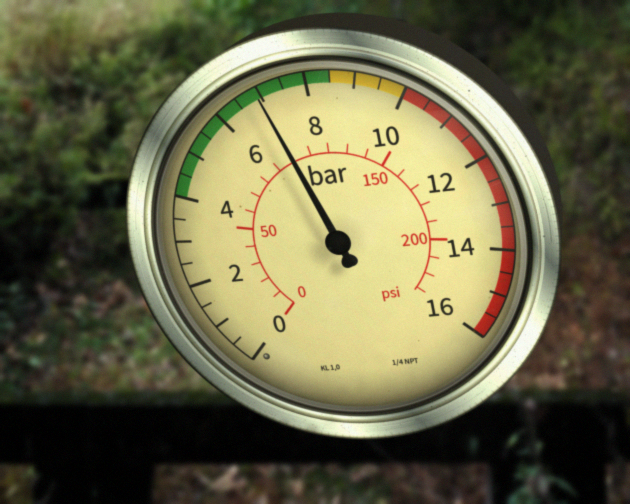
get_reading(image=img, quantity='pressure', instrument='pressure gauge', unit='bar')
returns 7 bar
